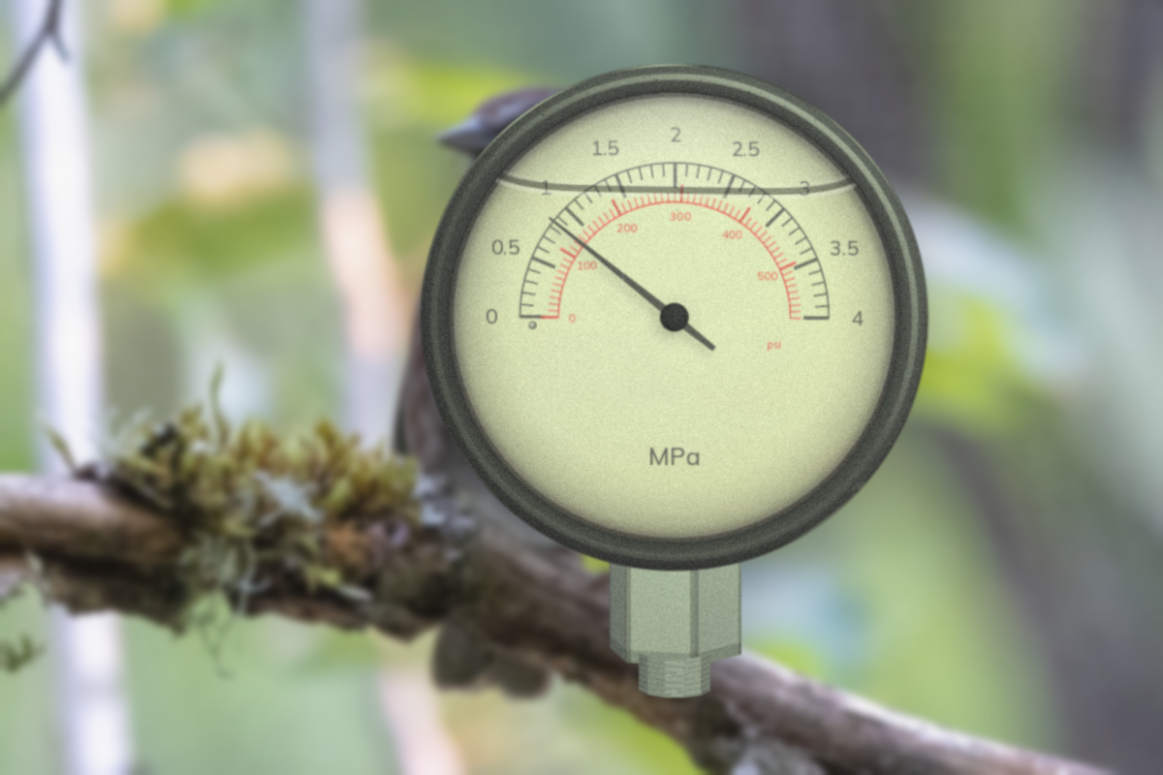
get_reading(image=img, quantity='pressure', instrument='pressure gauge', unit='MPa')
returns 0.85 MPa
